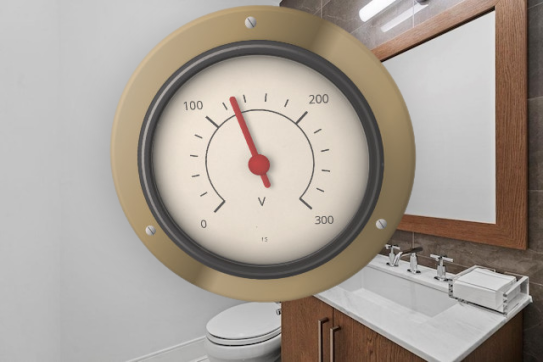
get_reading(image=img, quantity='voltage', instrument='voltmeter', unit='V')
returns 130 V
